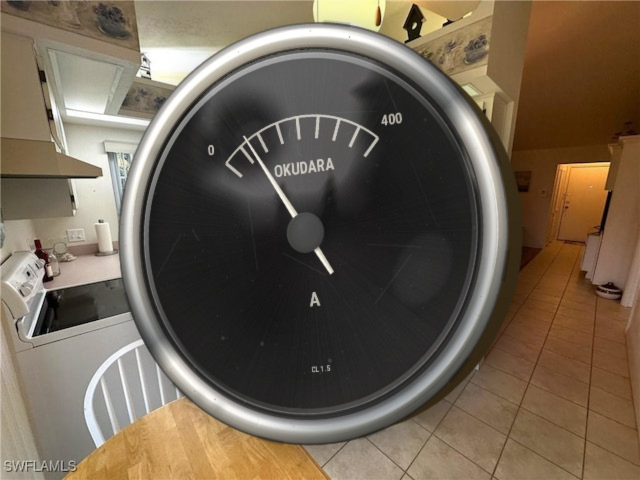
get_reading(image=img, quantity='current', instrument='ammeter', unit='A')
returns 75 A
